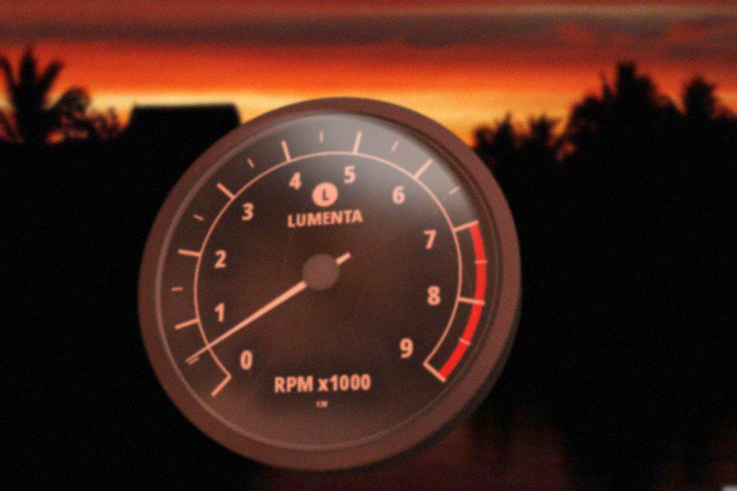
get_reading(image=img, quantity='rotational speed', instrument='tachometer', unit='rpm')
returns 500 rpm
